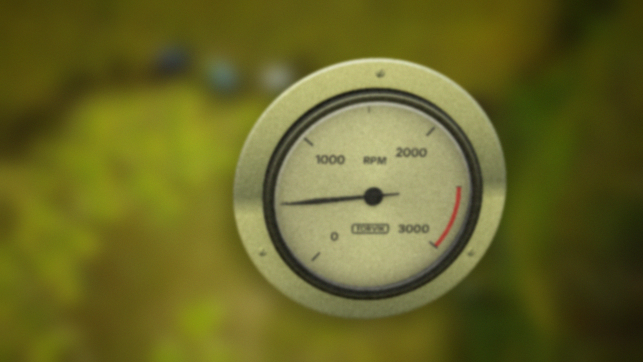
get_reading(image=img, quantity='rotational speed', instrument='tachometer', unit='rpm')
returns 500 rpm
